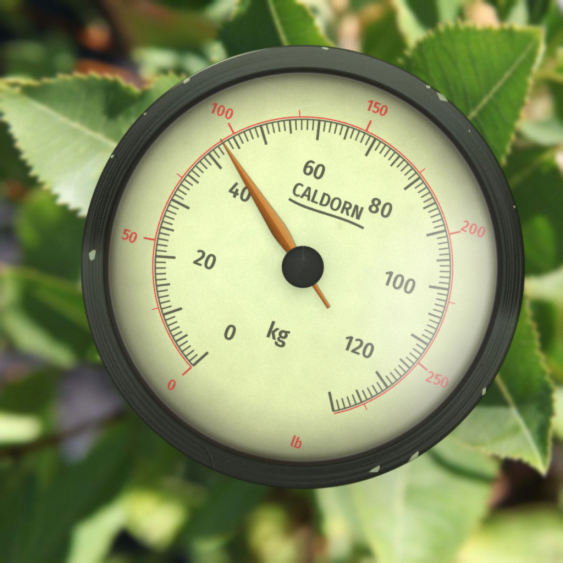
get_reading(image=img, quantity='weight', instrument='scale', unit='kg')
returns 43 kg
